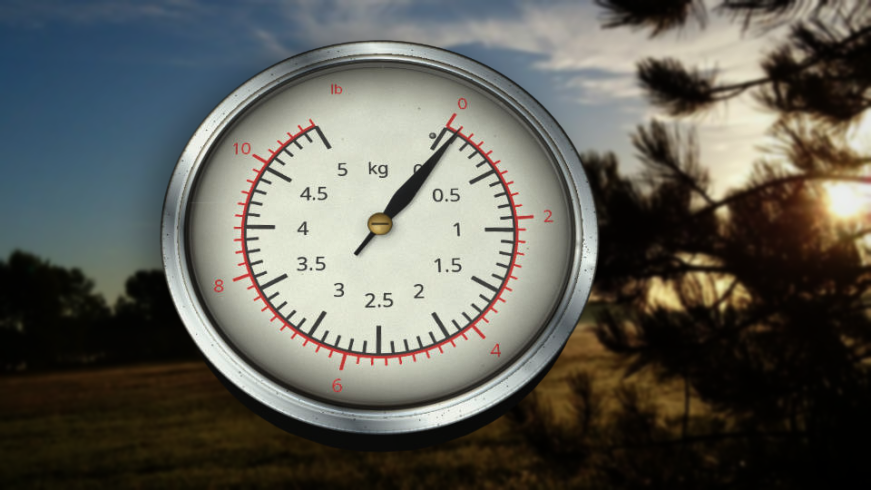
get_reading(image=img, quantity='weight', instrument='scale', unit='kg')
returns 0.1 kg
